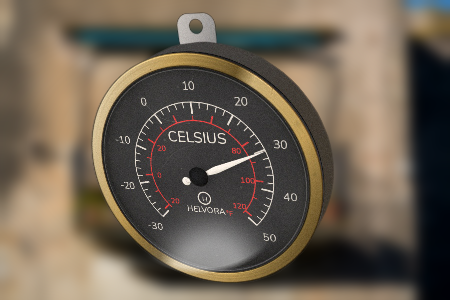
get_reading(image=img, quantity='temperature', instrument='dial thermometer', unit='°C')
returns 30 °C
